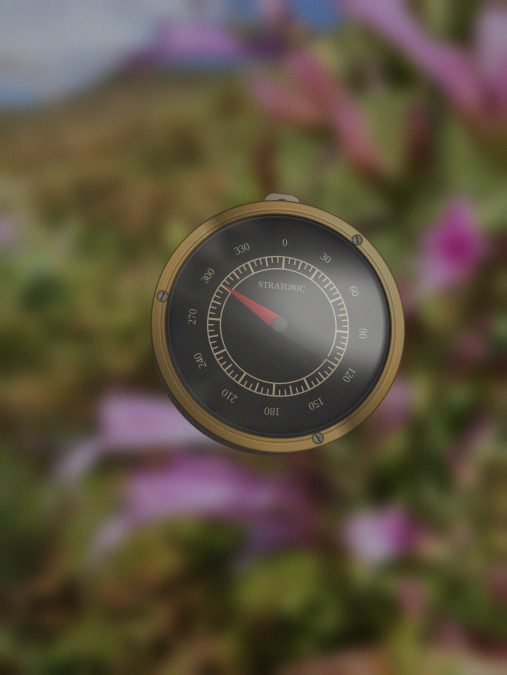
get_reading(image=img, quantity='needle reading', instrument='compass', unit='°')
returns 300 °
